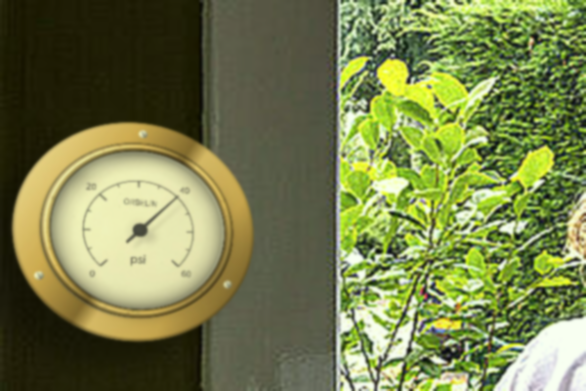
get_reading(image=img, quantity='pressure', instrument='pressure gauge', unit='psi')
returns 40 psi
